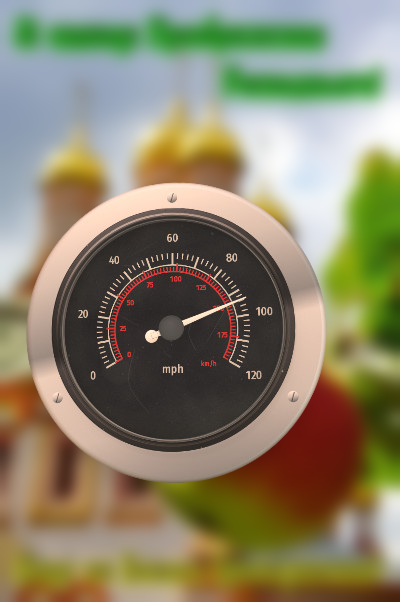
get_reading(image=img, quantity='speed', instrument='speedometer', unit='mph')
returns 94 mph
